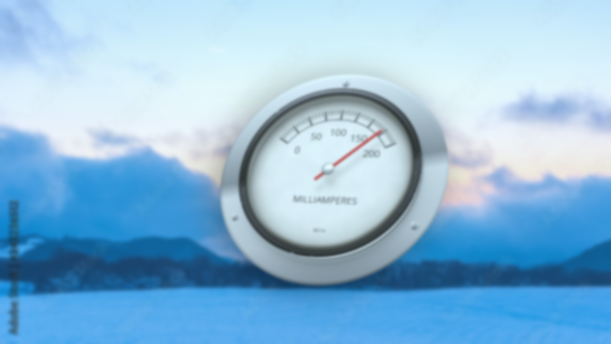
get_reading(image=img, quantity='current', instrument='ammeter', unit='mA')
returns 175 mA
